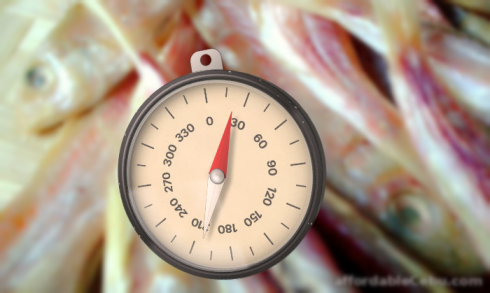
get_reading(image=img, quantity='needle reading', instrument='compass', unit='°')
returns 22.5 °
